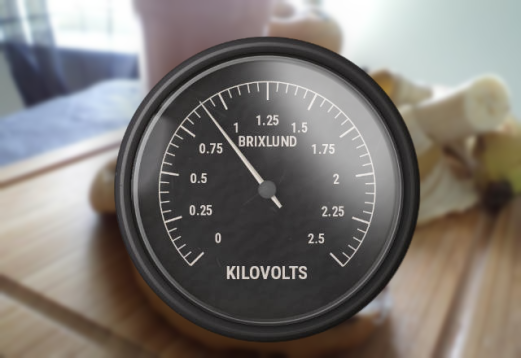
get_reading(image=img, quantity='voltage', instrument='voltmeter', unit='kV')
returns 0.9 kV
